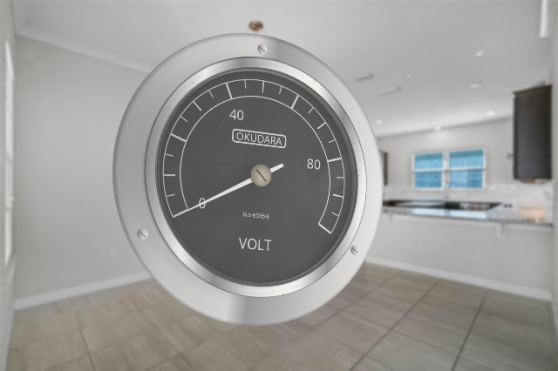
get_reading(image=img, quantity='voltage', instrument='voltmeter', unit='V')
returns 0 V
